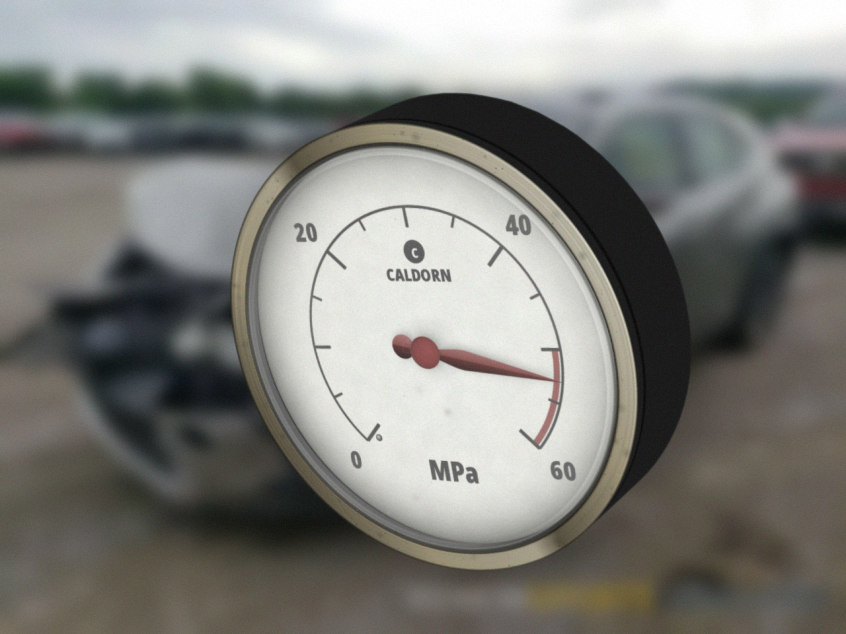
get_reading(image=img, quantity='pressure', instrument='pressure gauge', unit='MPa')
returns 52.5 MPa
